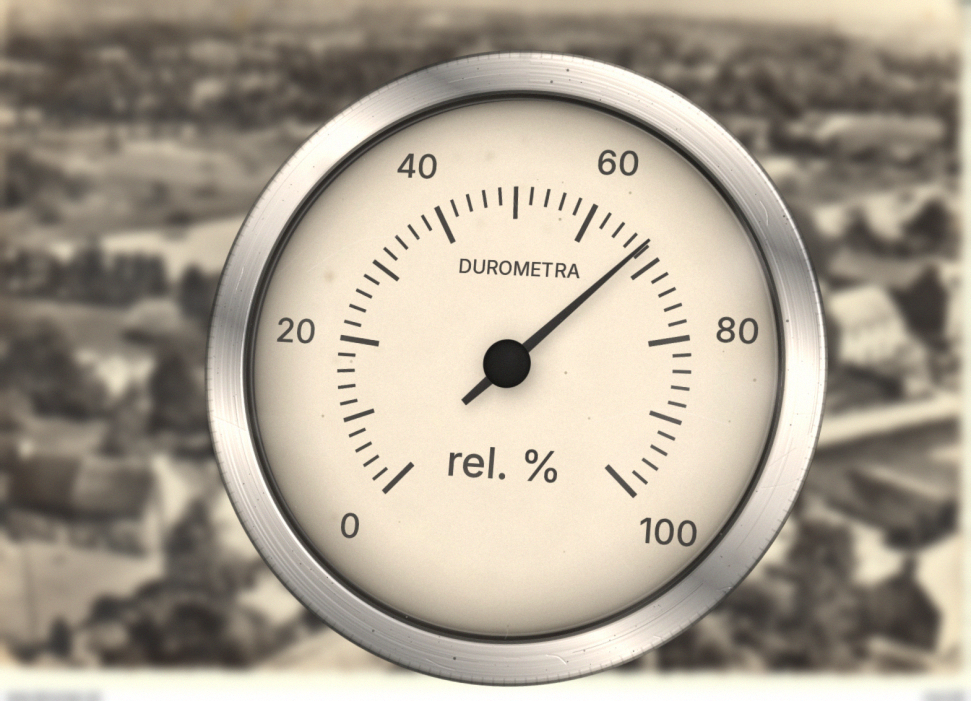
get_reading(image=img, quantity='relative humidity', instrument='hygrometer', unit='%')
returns 68 %
